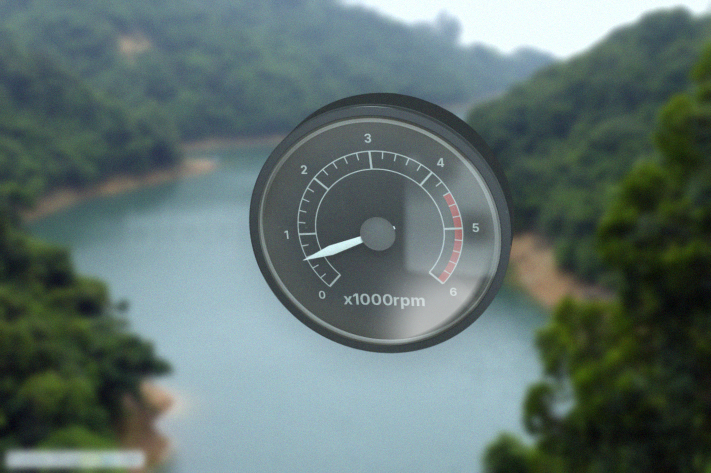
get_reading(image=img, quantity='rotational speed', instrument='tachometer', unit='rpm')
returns 600 rpm
